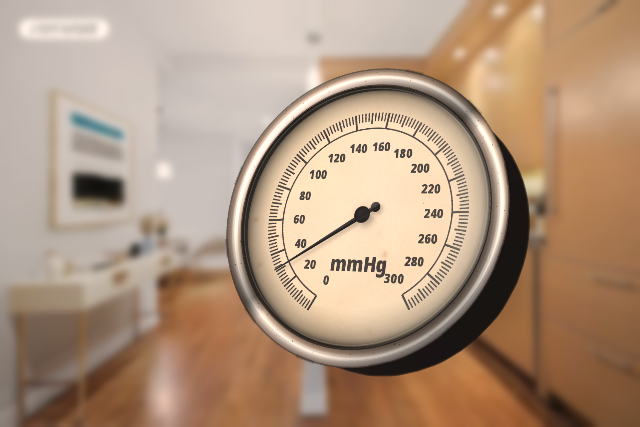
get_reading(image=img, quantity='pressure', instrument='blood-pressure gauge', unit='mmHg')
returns 30 mmHg
